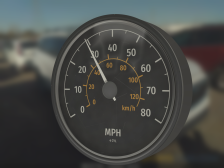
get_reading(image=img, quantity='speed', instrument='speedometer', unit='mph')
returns 30 mph
